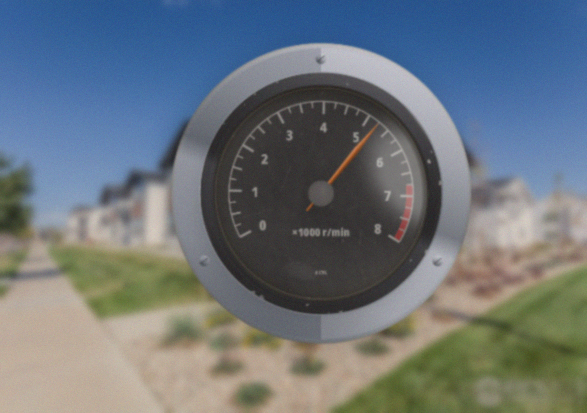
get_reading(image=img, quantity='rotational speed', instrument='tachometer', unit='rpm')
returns 5250 rpm
